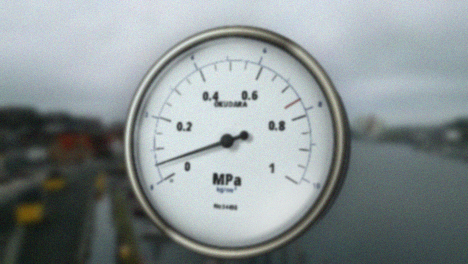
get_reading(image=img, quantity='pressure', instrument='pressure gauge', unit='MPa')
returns 0.05 MPa
